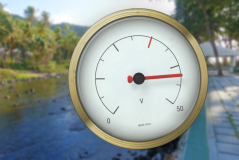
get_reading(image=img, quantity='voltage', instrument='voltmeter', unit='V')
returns 42.5 V
